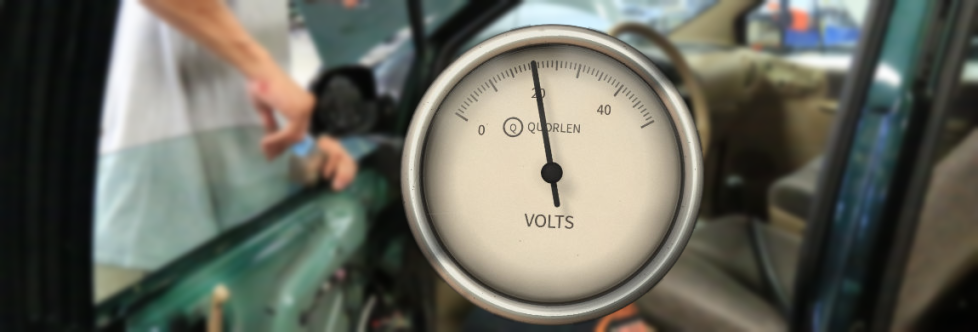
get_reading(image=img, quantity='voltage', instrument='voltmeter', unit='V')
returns 20 V
